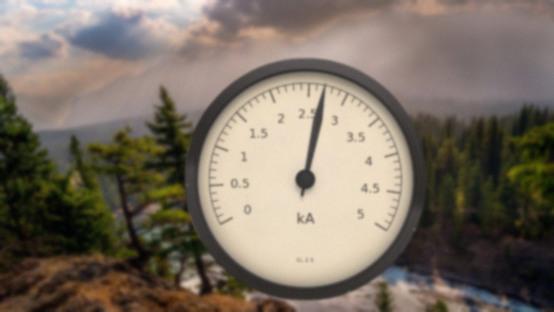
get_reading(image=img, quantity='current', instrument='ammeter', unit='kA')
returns 2.7 kA
